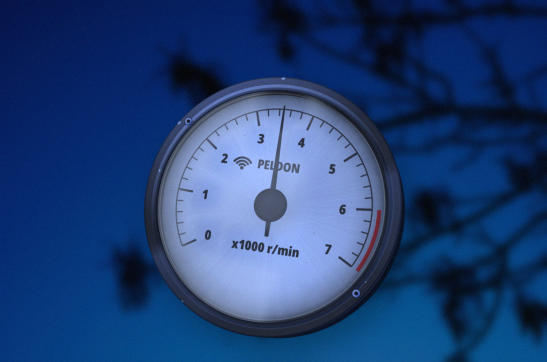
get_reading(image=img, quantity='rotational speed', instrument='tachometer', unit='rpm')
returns 3500 rpm
